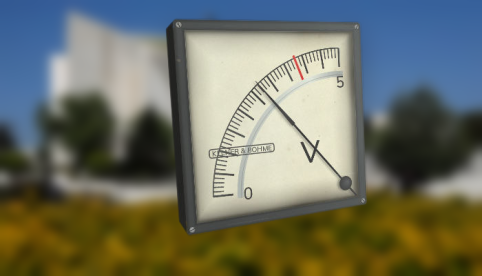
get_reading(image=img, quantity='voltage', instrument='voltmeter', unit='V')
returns 2.7 V
